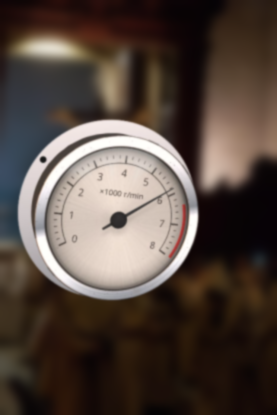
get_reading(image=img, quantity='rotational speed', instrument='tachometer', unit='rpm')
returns 5800 rpm
